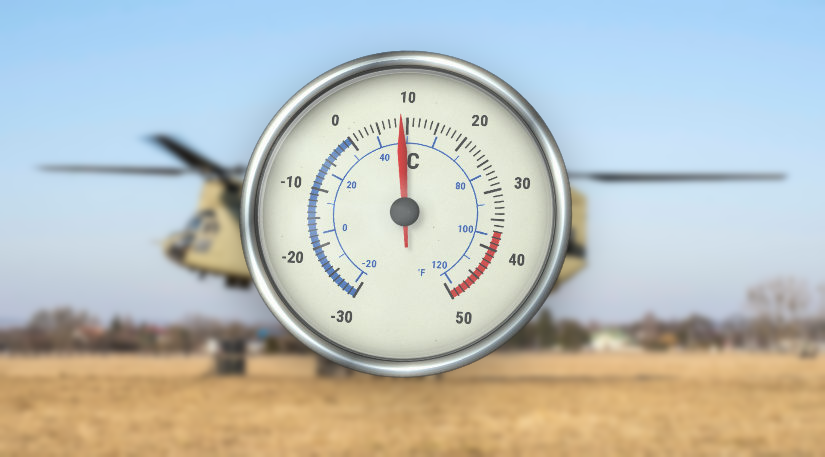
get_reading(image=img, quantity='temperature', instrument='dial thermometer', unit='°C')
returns 9 °C
